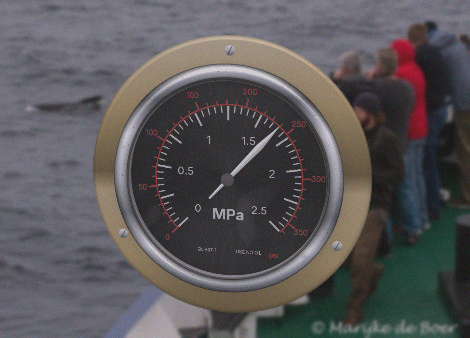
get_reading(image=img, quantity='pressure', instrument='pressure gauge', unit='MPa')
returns 1.65 MPa
